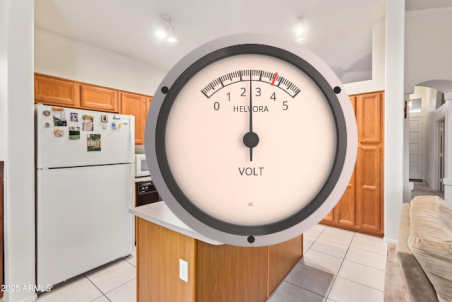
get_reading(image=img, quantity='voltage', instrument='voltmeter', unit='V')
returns 2.5 V
